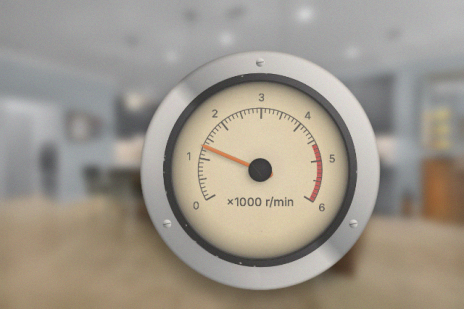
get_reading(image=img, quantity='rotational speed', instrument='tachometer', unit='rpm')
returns 1300 rpm
